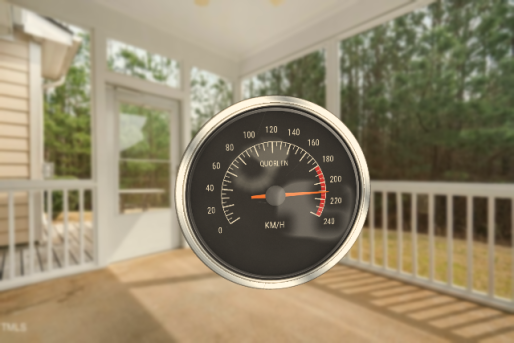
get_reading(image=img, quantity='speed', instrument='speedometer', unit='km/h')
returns 210 km/h
